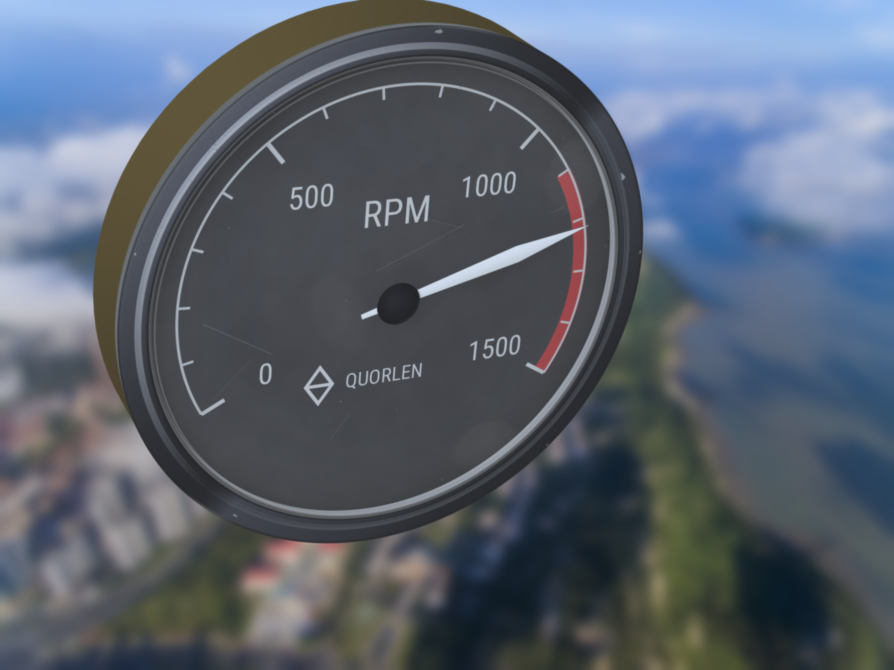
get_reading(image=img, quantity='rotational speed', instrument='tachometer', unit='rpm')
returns 1200 rpm
